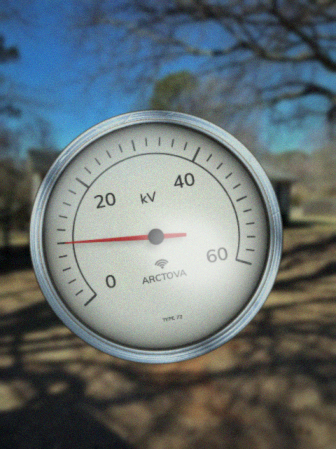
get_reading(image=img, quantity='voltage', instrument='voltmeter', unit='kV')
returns 10 kV
